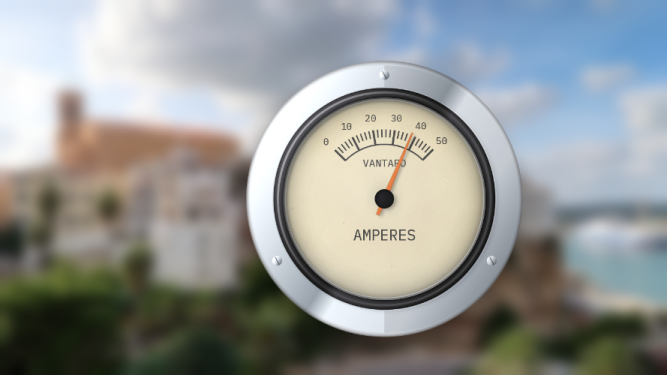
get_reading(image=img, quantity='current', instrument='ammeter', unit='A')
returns 38 A
